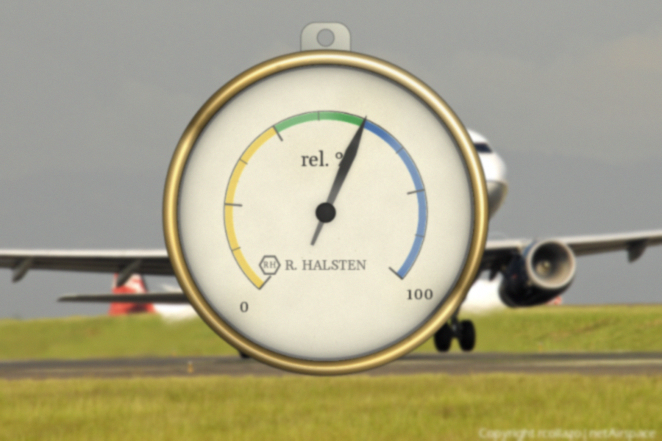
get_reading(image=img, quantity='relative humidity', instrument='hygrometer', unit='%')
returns 60 %
